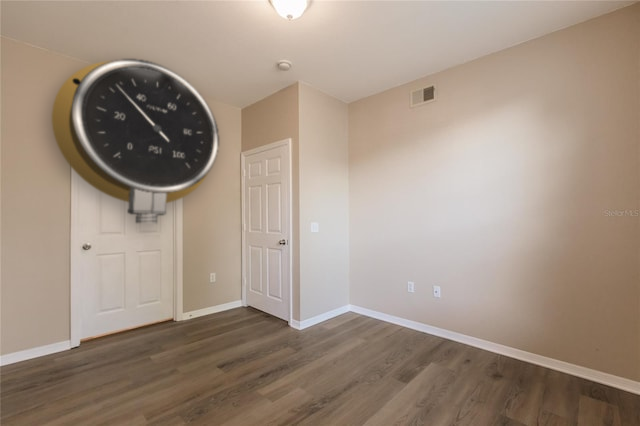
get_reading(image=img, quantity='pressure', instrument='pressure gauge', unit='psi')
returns 32.5 psi
